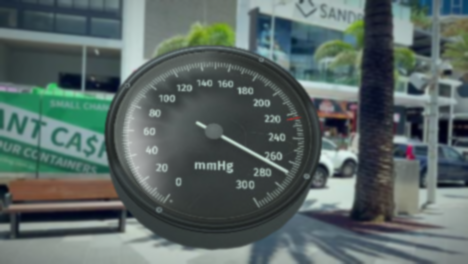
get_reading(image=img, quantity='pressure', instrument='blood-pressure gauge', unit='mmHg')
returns 270 mmHg
